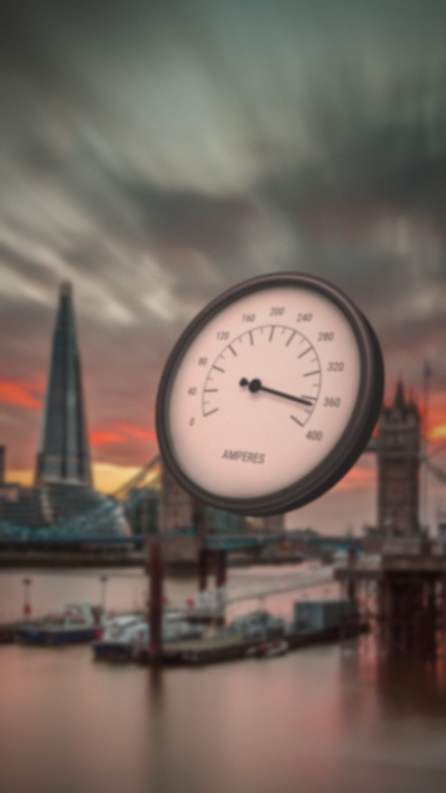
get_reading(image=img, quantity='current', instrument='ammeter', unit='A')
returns 370 A
